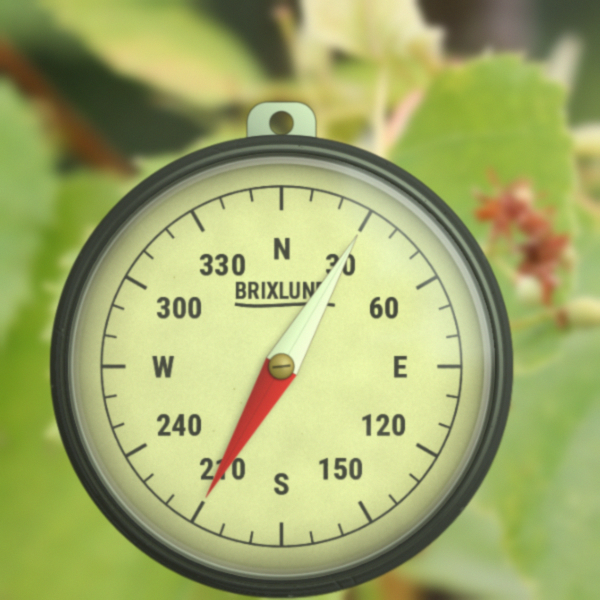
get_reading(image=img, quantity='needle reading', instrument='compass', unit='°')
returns 210 °
